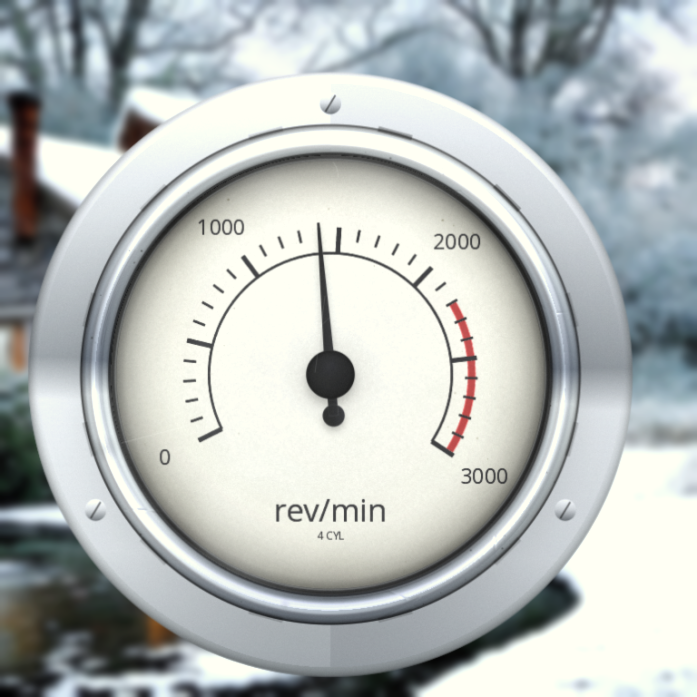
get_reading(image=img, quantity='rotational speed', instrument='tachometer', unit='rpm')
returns 1400 rpm
